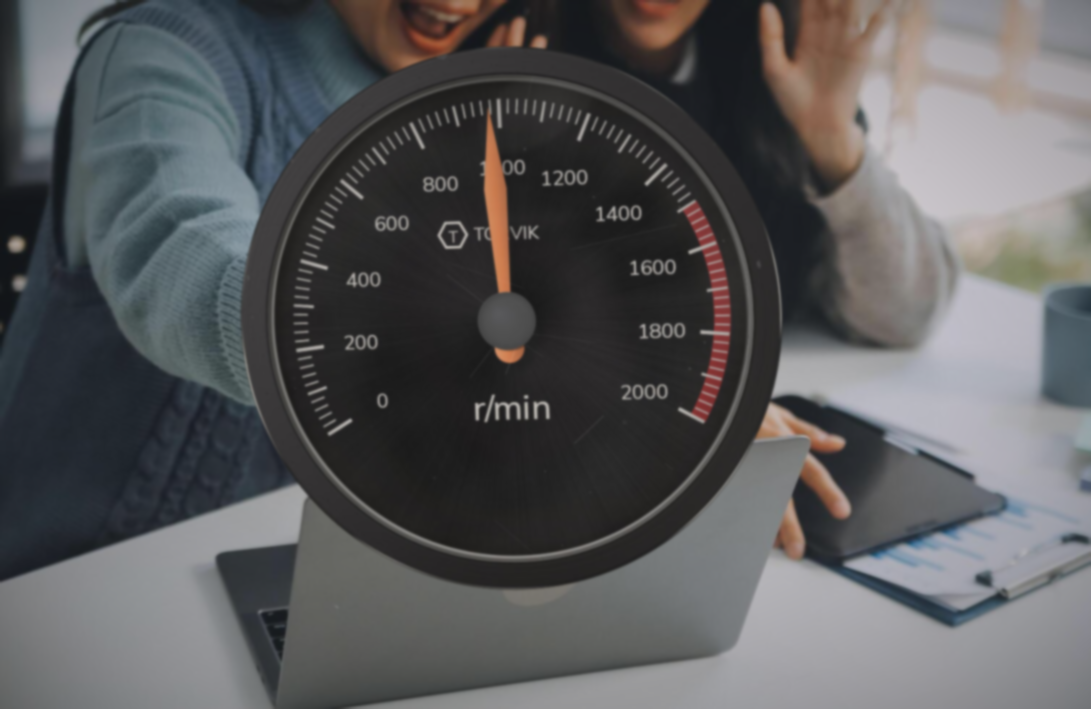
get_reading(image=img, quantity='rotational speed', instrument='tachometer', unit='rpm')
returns 980 rpm
